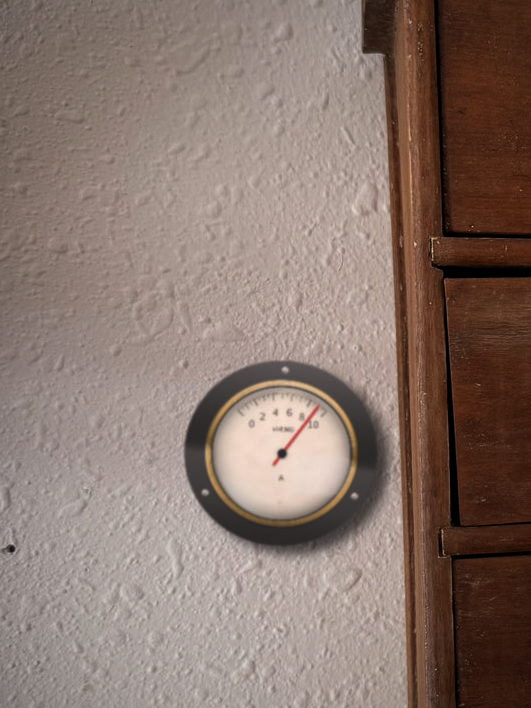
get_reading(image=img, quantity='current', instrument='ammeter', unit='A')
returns 9 A
